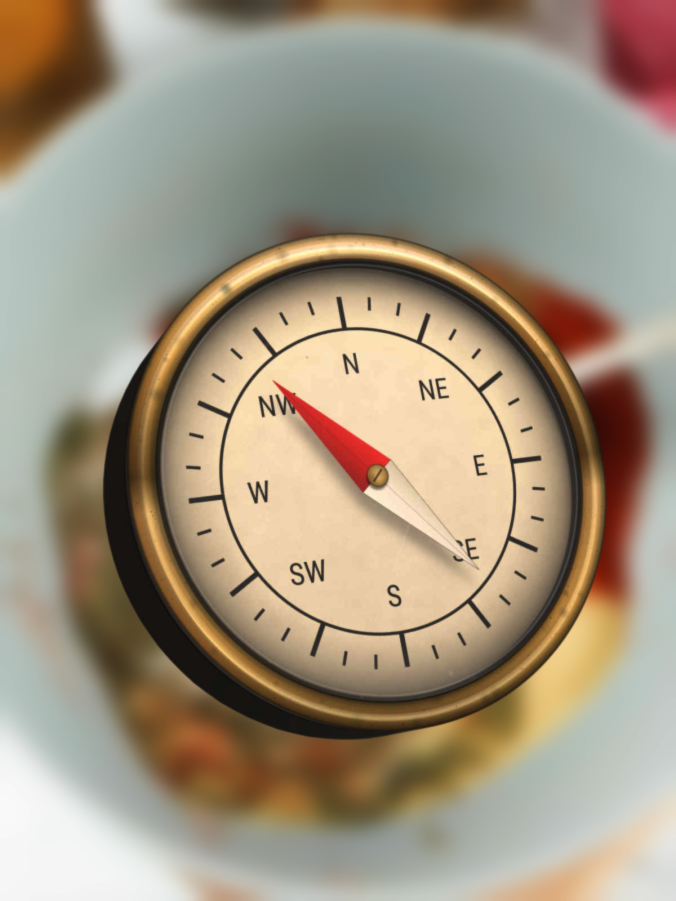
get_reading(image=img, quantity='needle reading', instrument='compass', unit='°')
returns 320 °
